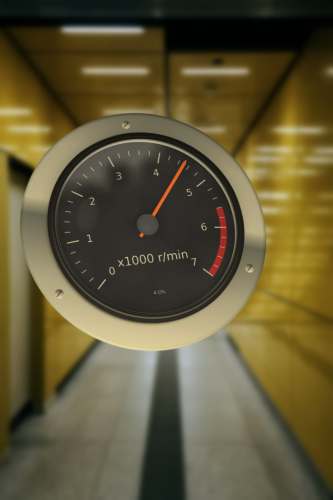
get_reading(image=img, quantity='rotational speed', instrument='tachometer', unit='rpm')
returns 4500 rpm
